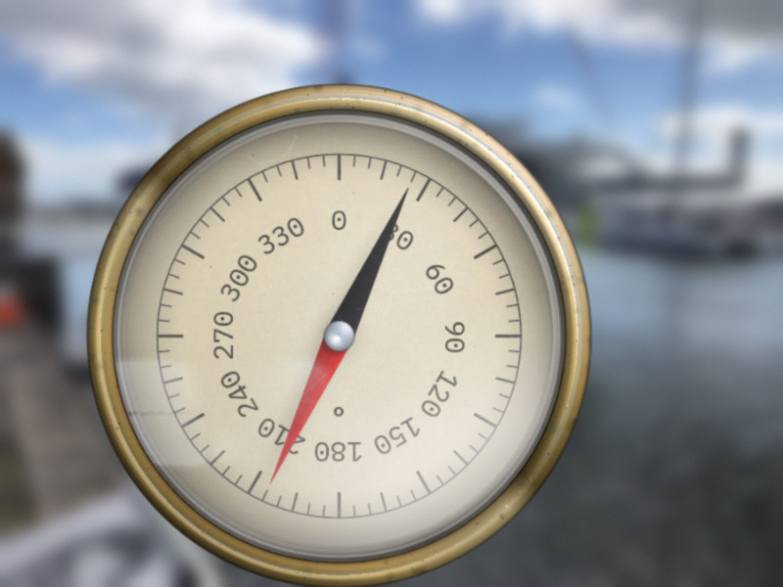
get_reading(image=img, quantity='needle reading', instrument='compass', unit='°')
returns 205 °
